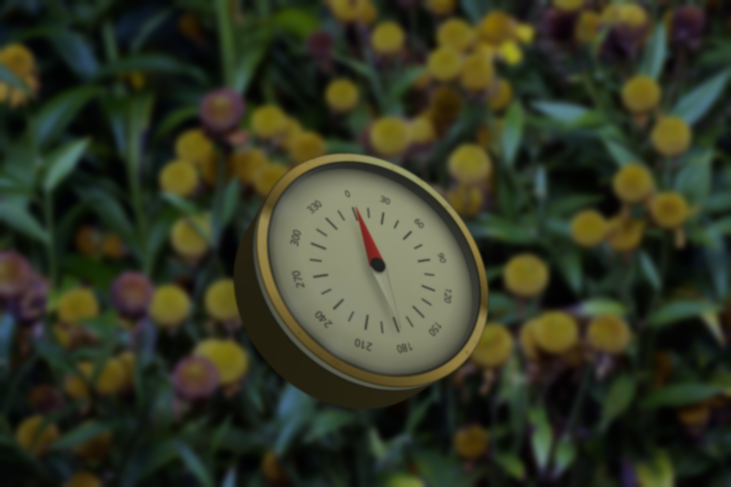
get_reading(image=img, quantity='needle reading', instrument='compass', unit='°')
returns 0 °
